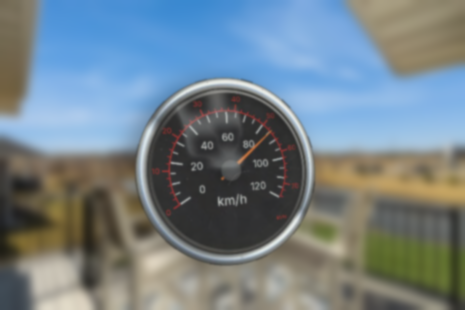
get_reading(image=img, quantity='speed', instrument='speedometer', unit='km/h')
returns 85 km/h
